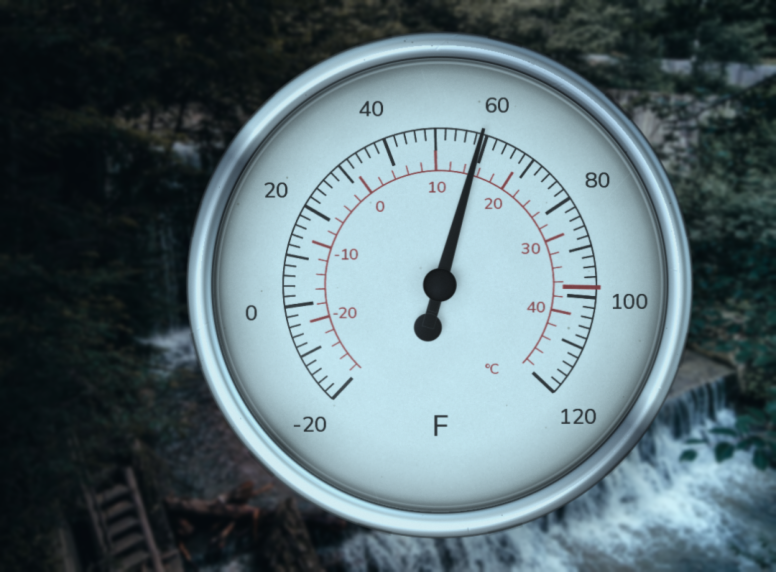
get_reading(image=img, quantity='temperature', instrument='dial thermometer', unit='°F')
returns 59 °F
